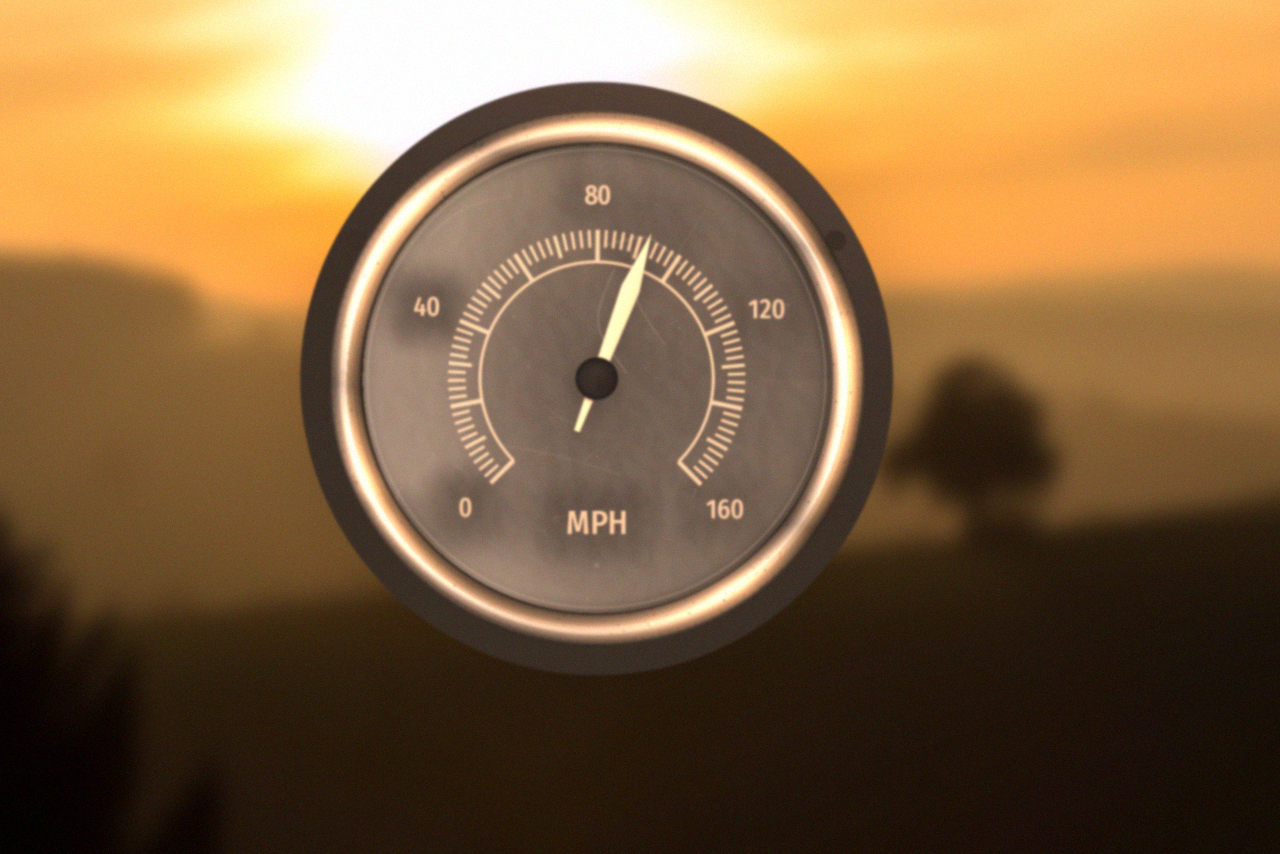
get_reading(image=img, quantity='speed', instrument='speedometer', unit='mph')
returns 92 mph
